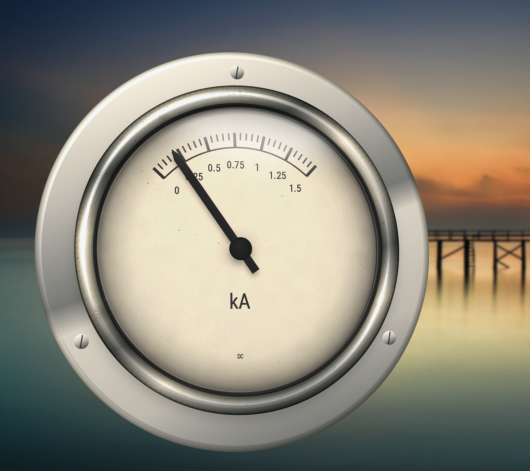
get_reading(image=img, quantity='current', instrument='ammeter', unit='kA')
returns 0.2 kA
